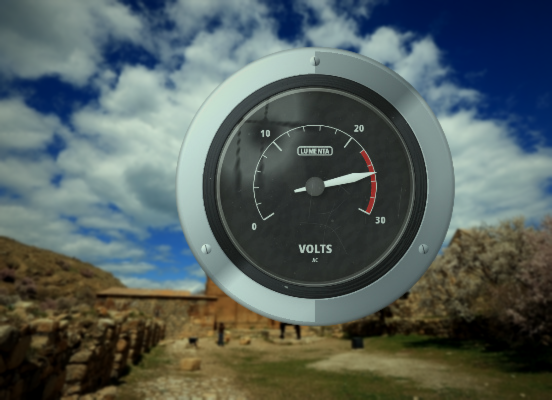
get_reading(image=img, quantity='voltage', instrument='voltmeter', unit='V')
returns 25 V
